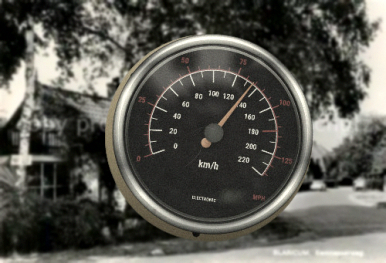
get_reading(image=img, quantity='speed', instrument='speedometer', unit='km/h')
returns 135 km/h
